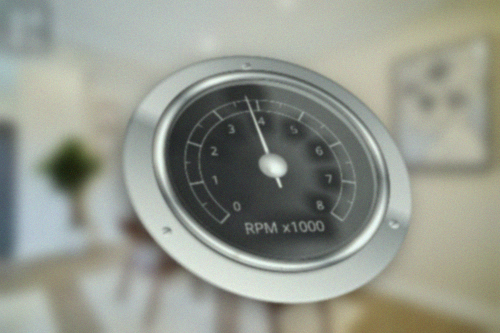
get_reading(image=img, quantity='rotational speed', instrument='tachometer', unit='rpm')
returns 3750 rpm
